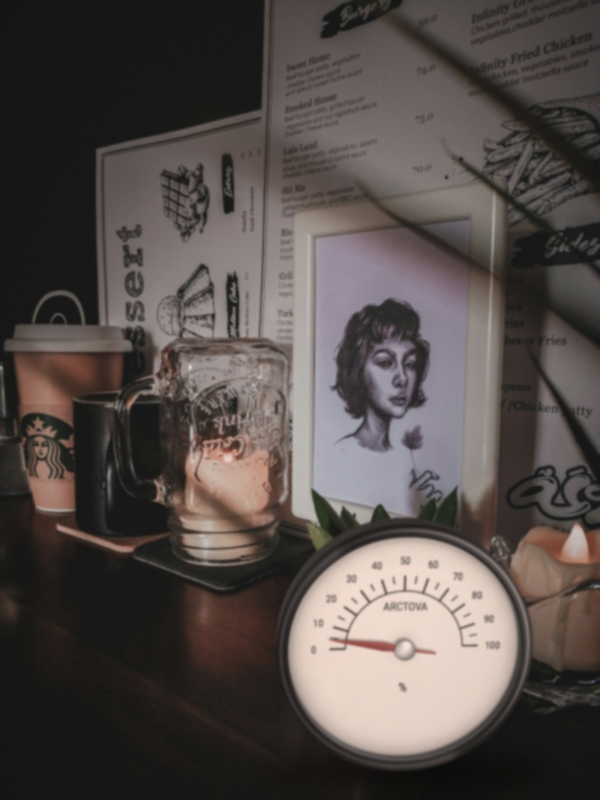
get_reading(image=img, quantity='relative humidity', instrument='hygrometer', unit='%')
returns 5 %
